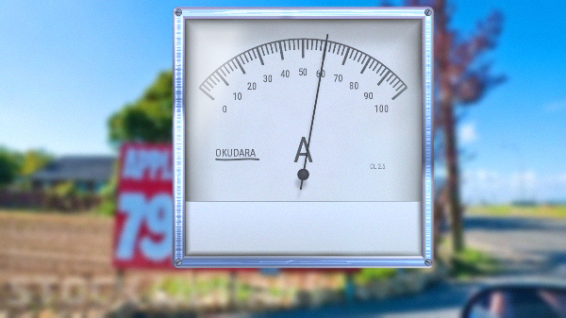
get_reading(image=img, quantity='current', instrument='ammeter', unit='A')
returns 60 A
